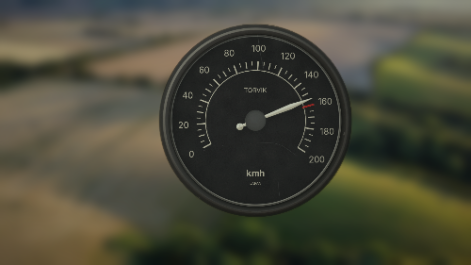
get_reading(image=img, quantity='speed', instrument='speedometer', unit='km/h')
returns 155 km/h
